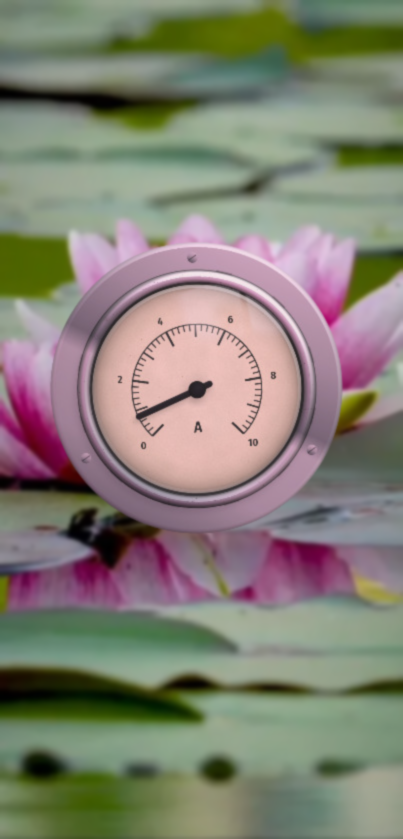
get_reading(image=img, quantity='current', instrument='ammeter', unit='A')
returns 0.8 A
